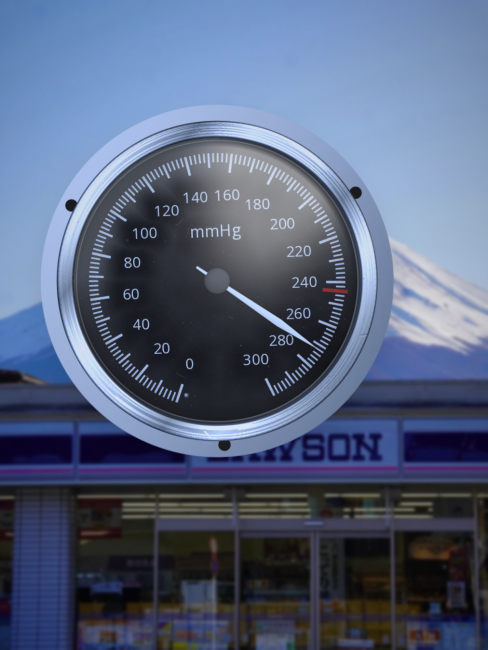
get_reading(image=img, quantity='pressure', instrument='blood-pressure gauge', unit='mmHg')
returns 272 mmHg
